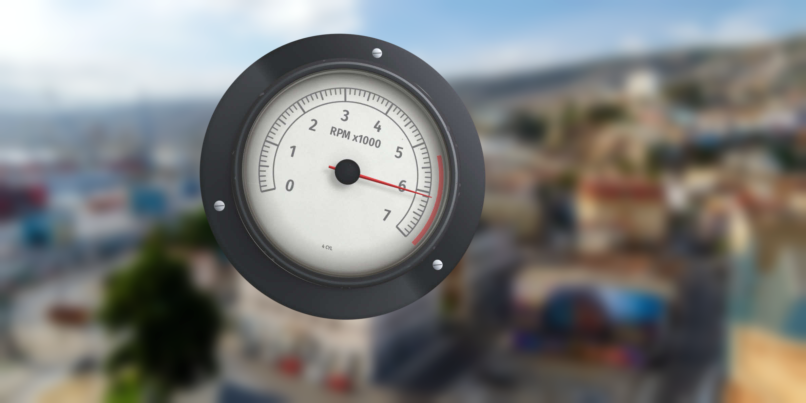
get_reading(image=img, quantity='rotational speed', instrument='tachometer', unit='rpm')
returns 6100 rpm
